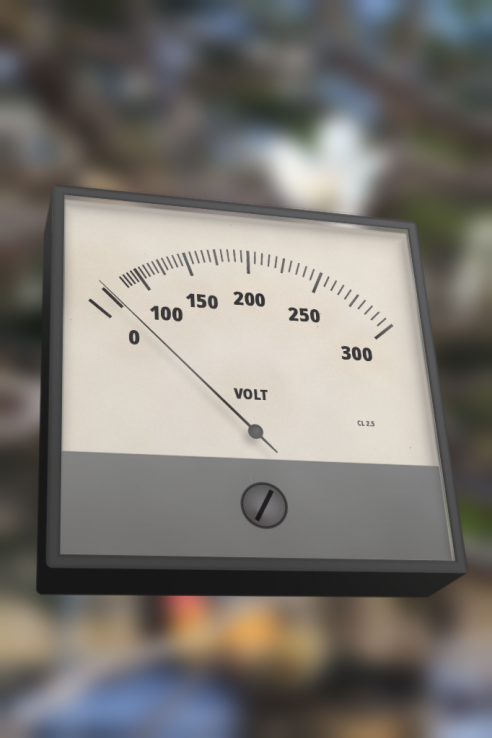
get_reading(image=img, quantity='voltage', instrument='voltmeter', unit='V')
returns 50 V
